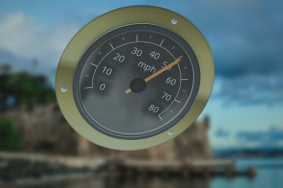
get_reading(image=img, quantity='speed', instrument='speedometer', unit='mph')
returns 50 mph
